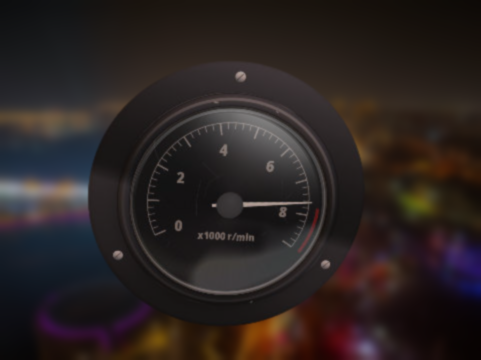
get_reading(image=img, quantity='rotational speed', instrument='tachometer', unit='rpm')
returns 7600 rpm
